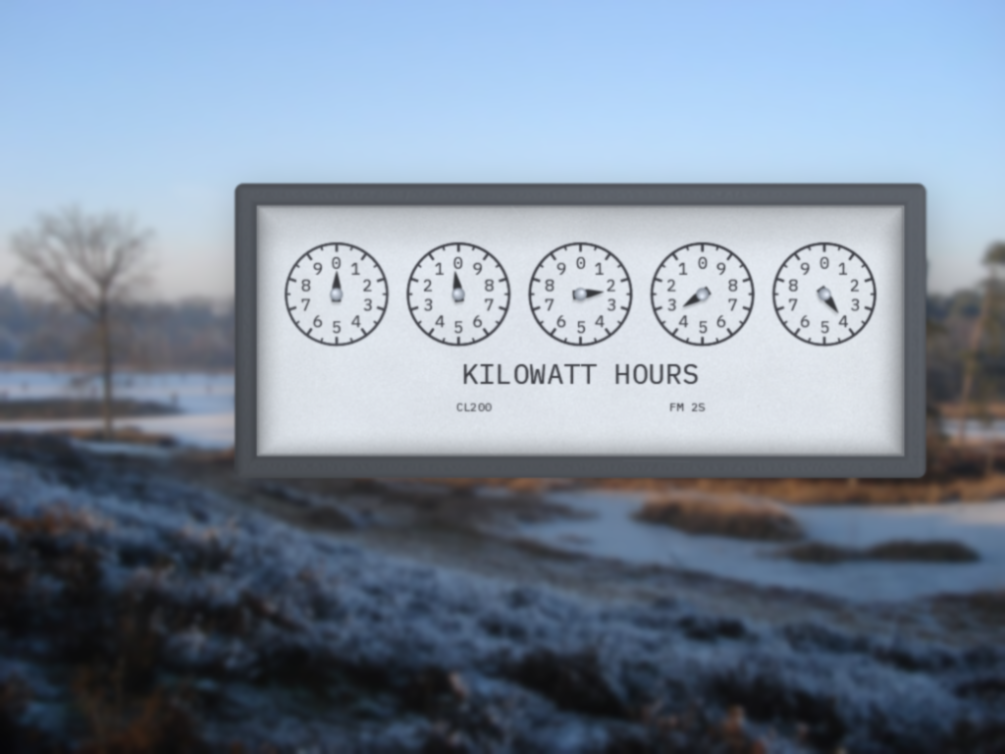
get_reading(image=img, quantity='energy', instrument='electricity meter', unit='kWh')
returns 234 kWh
